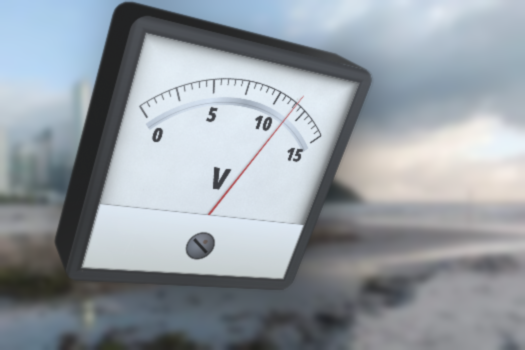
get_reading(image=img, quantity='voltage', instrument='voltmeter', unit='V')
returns 11.5 V
